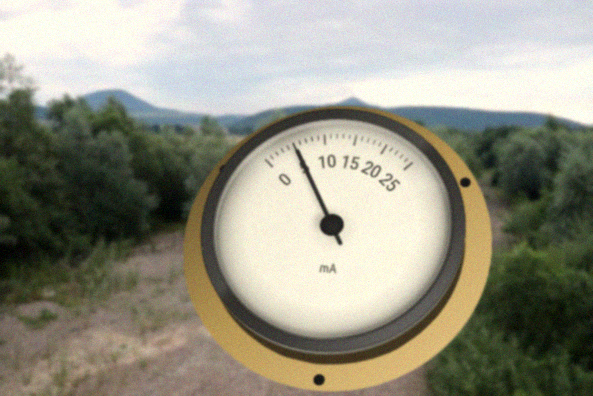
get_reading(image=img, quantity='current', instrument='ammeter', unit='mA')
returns 5 mA
